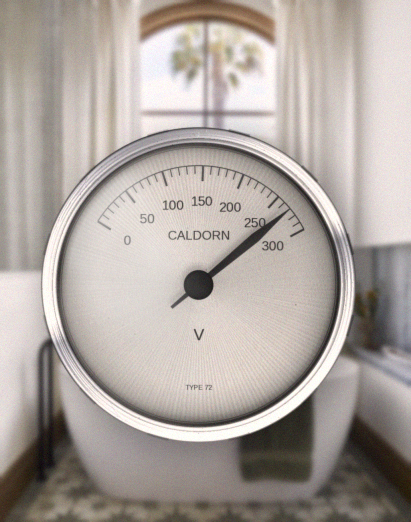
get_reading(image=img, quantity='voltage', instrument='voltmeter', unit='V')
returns 270 V
